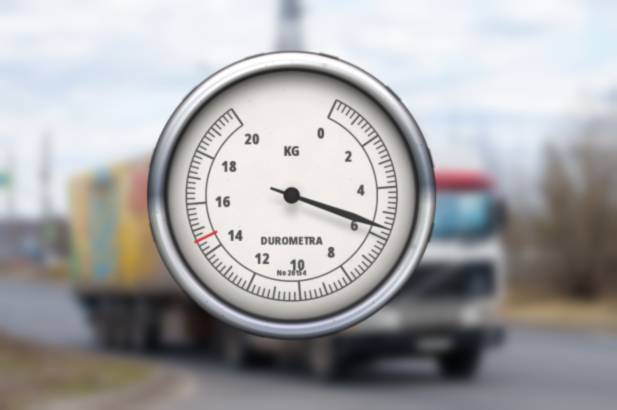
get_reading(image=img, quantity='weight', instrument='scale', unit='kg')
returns 5.6 kg
